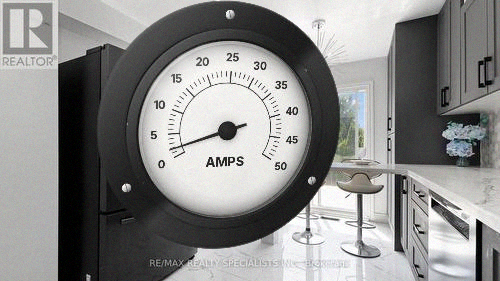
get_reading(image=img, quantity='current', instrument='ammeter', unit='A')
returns 2 A
